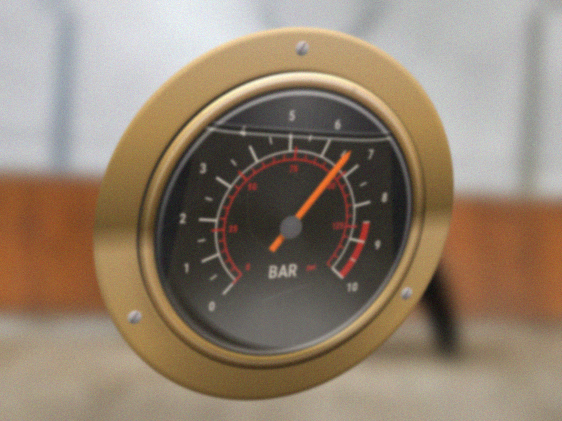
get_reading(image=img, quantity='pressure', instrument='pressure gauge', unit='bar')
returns 6.5 bar
